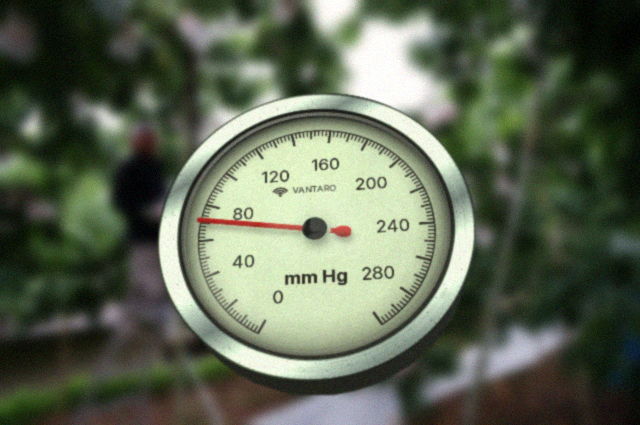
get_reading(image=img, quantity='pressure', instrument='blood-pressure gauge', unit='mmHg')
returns 70 mmHg
